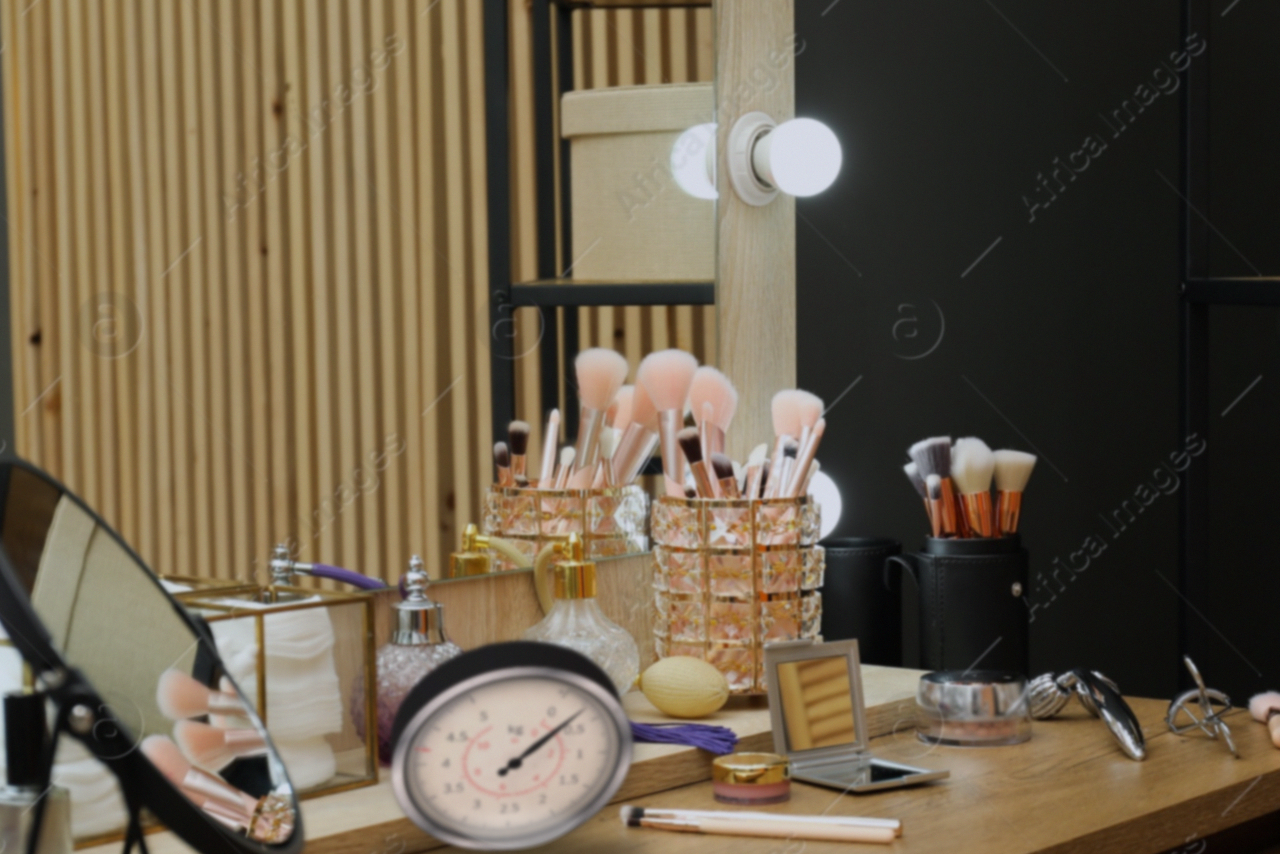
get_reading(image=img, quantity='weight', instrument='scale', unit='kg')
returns 0.25 kg
